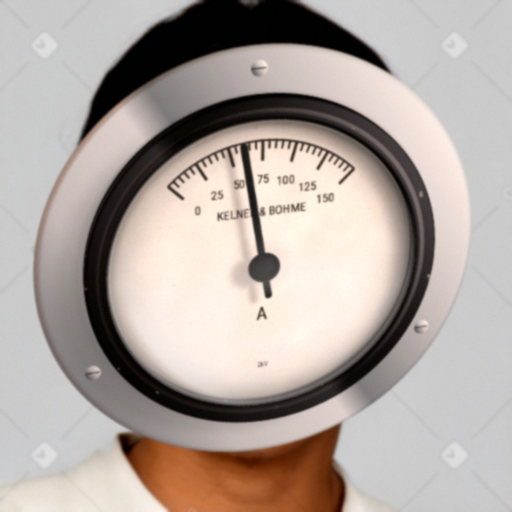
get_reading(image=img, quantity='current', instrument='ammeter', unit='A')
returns 60 A
